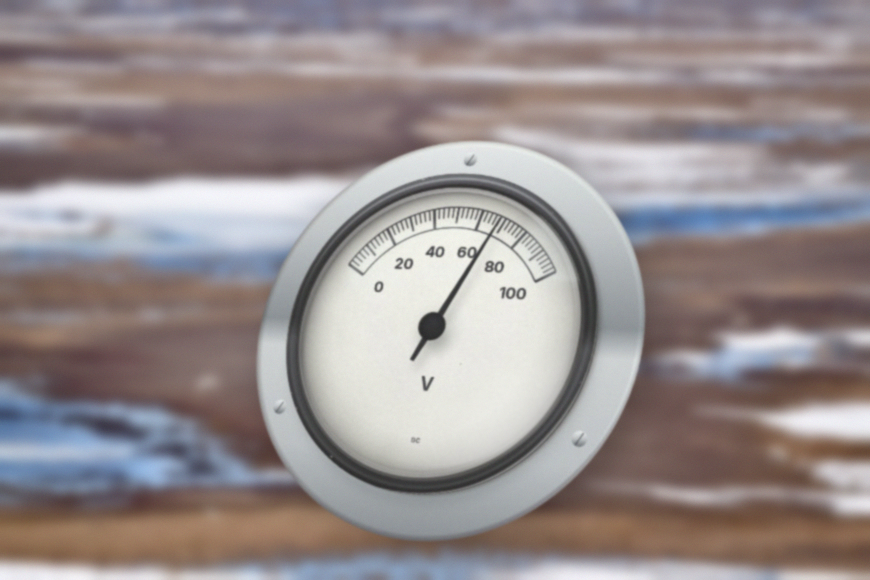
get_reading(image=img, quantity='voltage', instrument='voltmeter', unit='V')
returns 70 V
